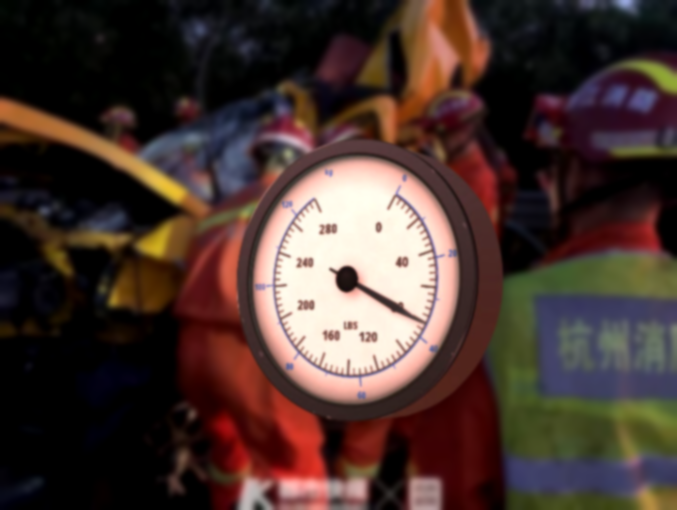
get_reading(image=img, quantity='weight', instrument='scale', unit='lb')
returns 80 lb
